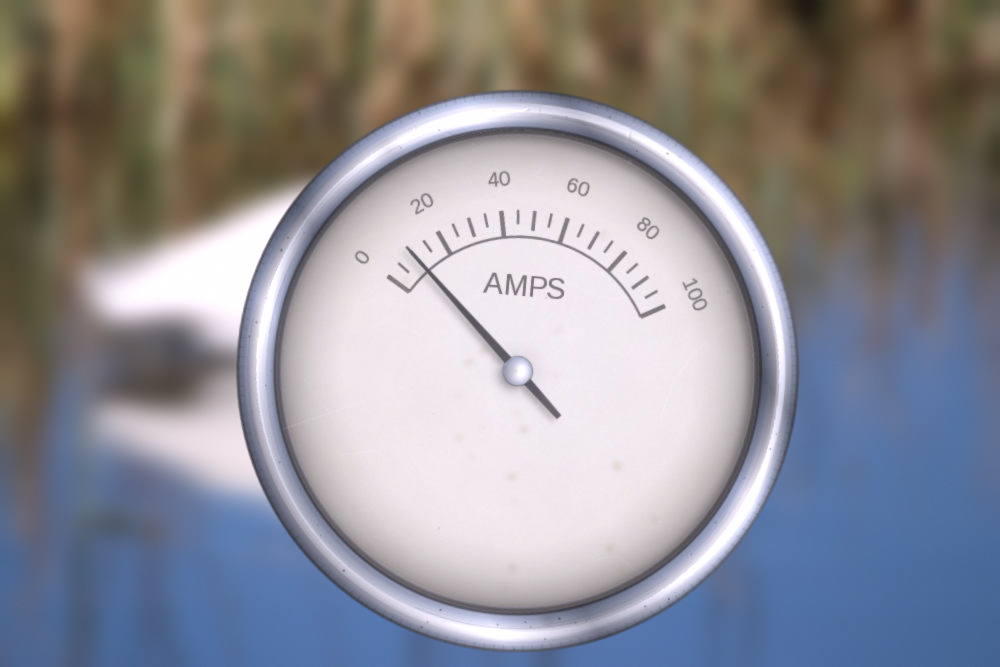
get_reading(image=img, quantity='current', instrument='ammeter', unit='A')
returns 10 A
